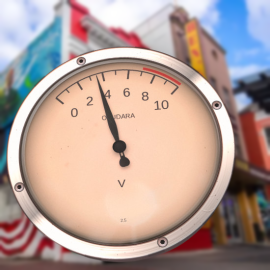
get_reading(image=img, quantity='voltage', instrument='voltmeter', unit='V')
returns 3.5 V
